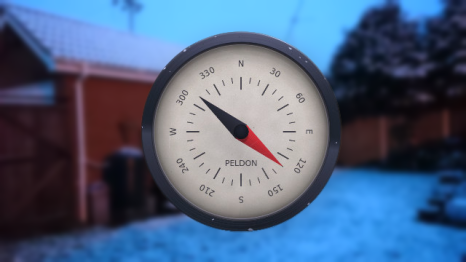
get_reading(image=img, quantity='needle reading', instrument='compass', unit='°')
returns 130 °
